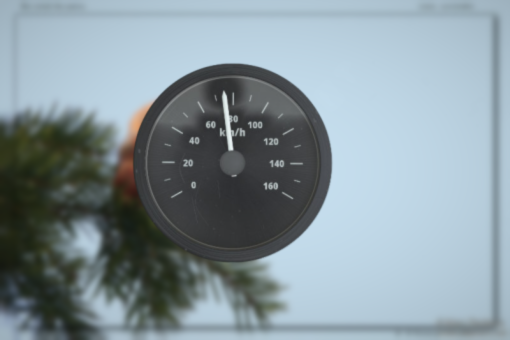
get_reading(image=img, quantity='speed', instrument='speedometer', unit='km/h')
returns 75 km/h
